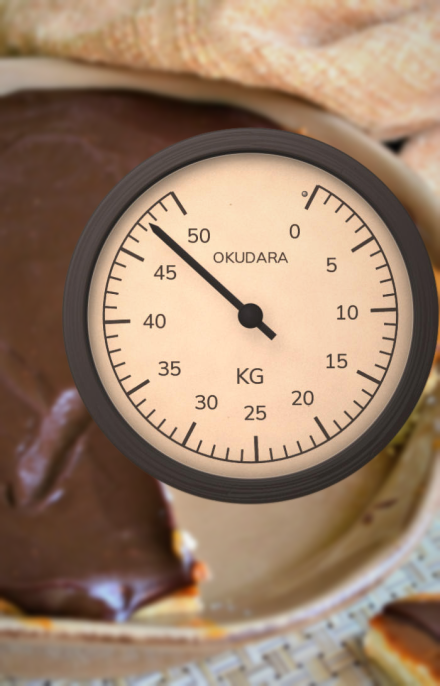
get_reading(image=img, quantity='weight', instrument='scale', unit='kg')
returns 47.5 kg
